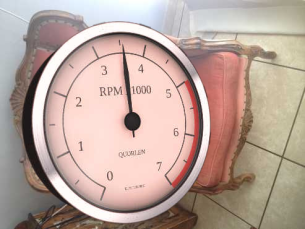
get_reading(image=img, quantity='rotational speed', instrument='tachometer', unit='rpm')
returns 3500 rpm
